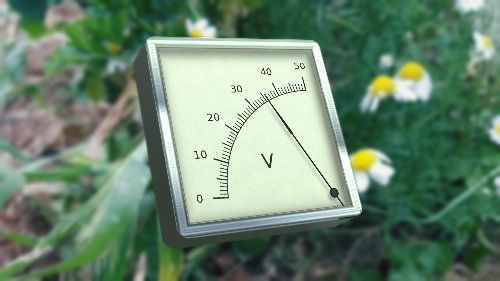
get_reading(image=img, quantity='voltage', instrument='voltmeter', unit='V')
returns 35 V
